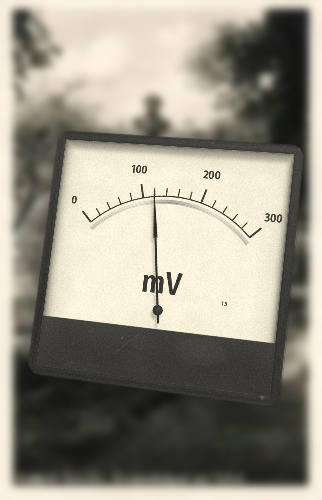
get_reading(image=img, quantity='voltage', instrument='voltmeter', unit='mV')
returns 120 mV
